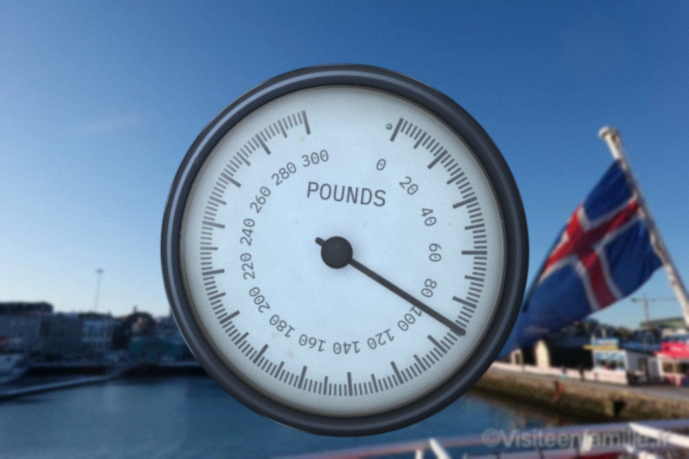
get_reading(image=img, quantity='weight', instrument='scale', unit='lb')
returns 90 lb
